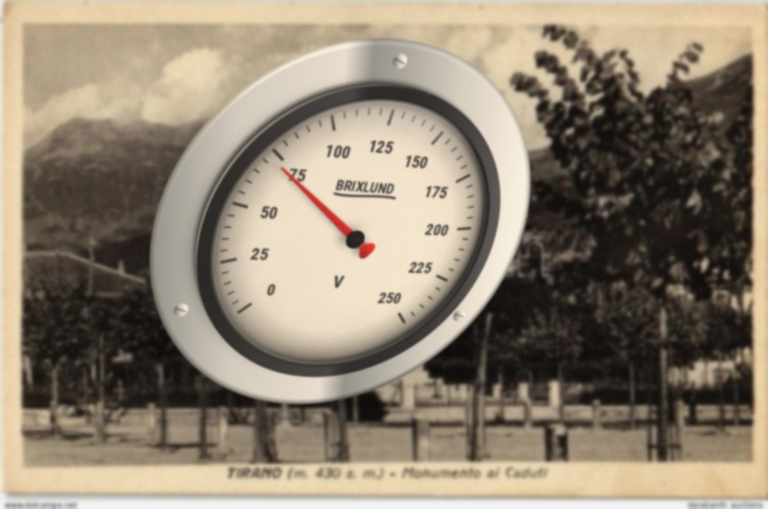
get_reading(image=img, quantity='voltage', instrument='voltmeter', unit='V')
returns 72.5 V
